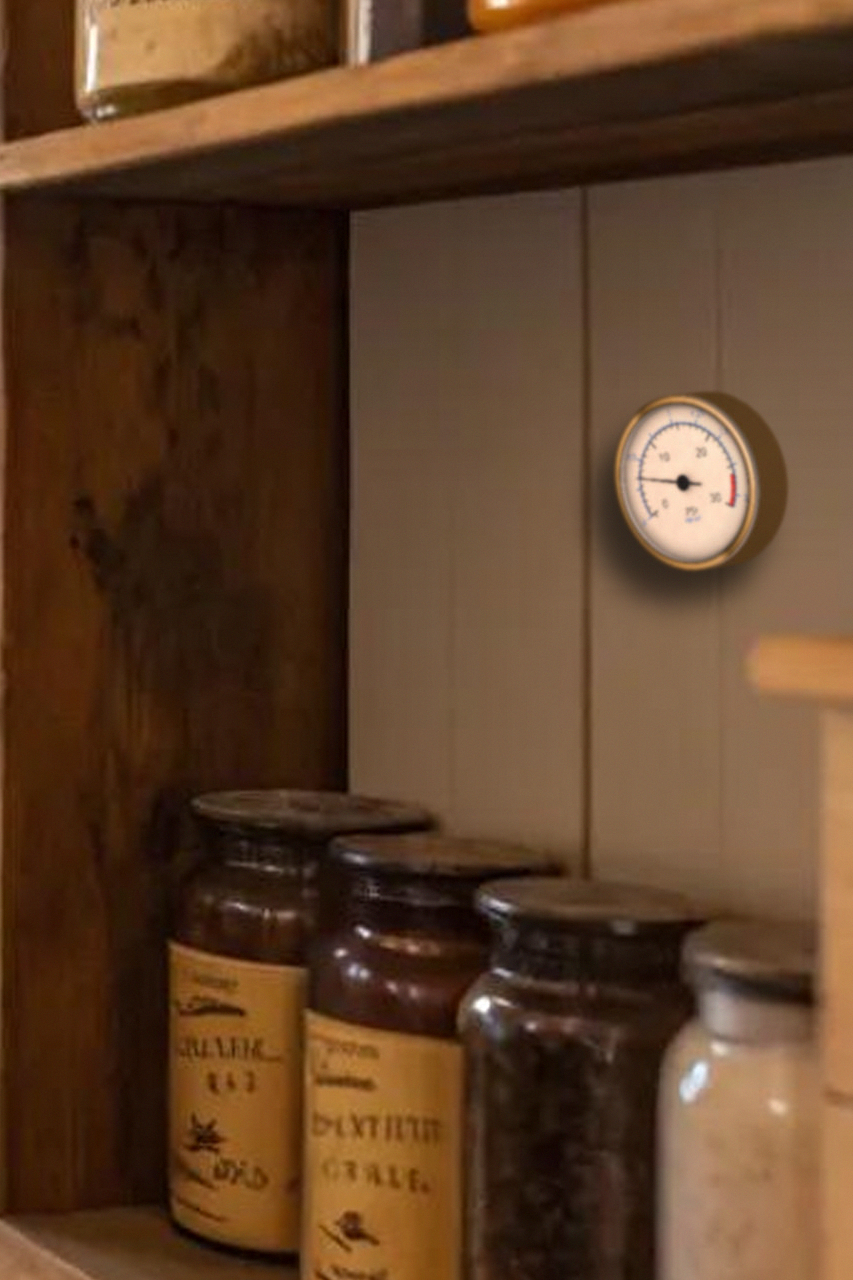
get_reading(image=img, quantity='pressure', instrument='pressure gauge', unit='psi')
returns 5 psi
